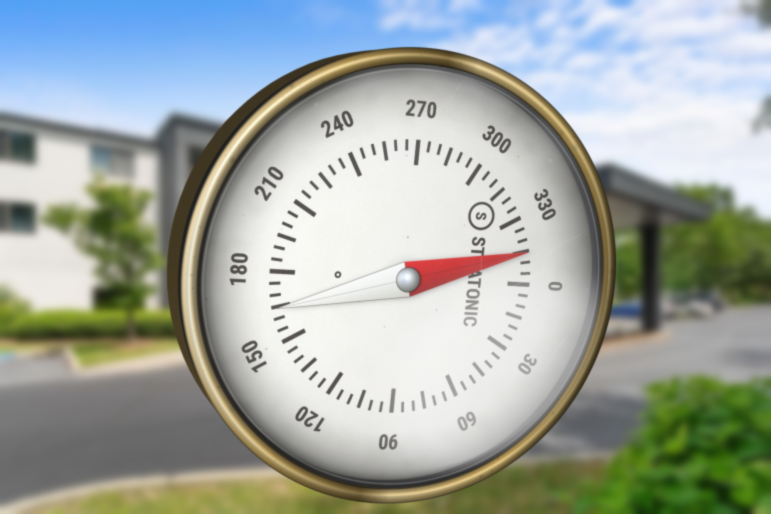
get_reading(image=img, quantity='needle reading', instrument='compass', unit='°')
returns 345 °
